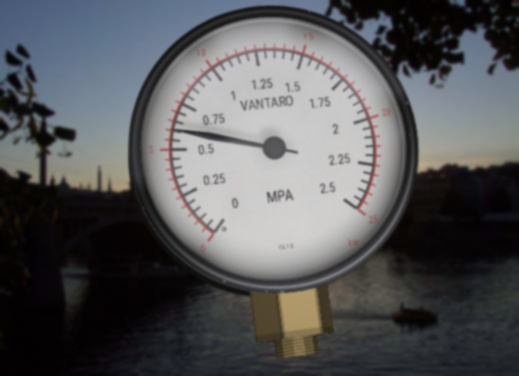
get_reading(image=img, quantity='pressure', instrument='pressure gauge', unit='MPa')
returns 0.6 MPa
